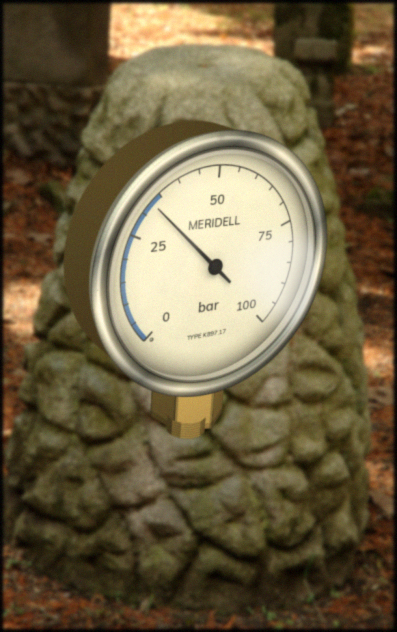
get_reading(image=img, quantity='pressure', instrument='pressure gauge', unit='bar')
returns 32.5 bar
